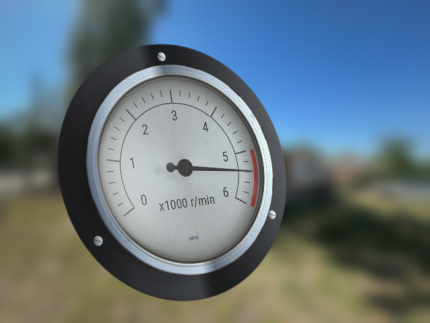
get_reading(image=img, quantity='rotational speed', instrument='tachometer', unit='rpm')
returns 5400 rpm
